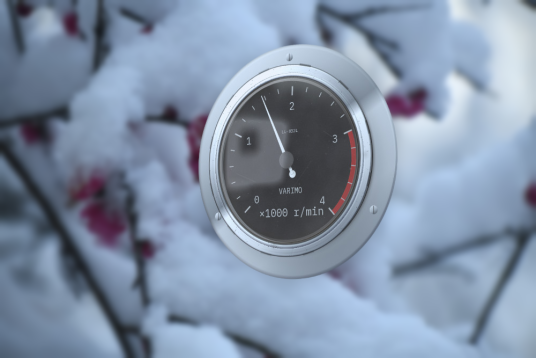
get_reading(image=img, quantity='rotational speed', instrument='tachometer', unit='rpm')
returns 1600 rpm
